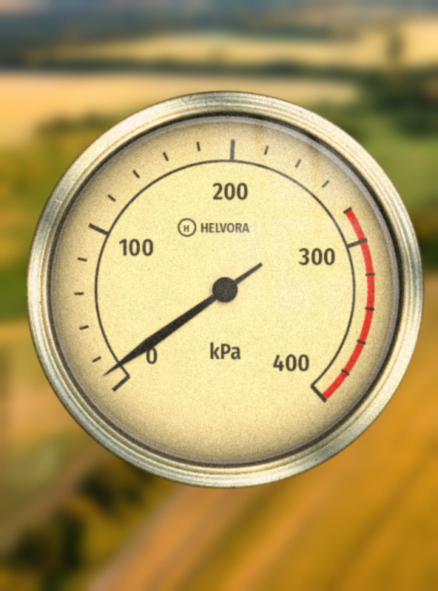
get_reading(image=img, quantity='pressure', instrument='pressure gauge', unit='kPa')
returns 10 kPa
